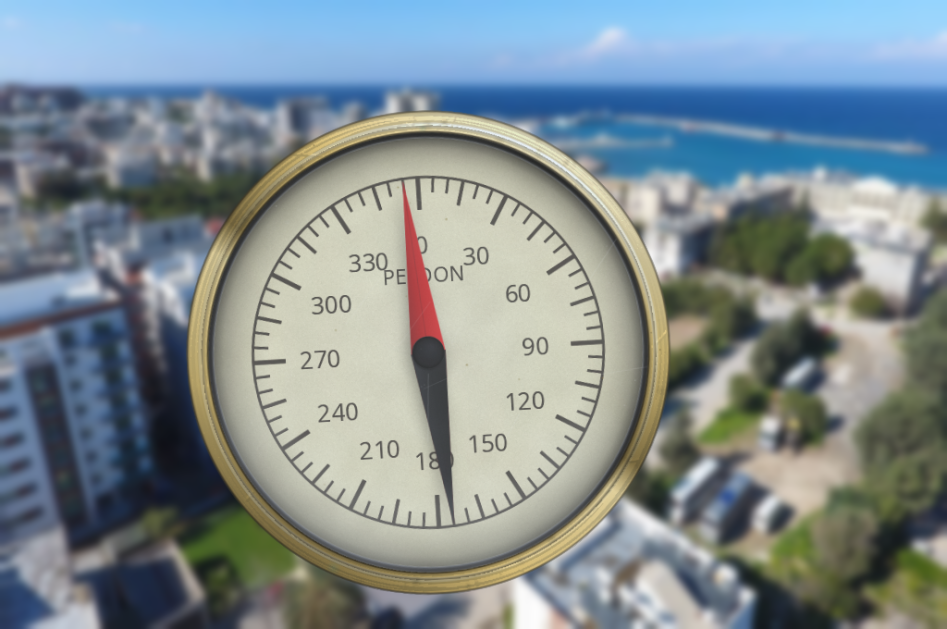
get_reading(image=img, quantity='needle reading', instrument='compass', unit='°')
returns 355 °
